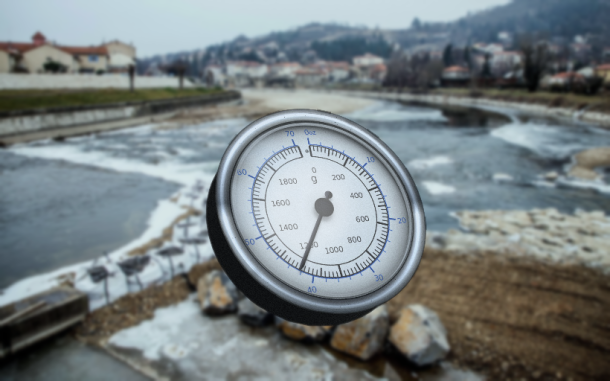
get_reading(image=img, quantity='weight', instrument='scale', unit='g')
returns 1200 g
